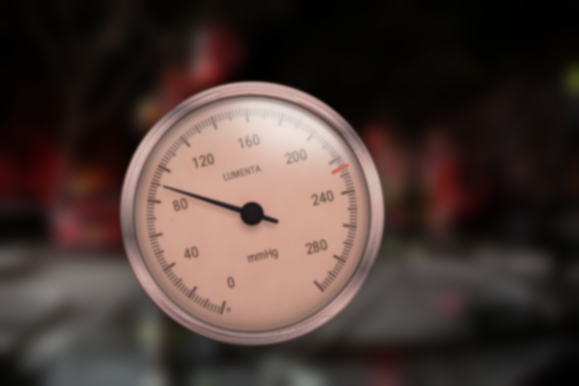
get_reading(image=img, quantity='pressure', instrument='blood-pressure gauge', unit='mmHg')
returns 90 mmHg
